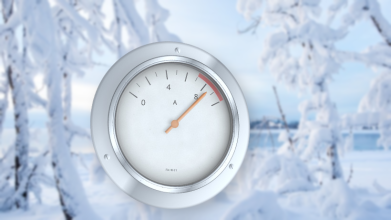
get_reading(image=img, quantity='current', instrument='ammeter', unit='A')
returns 8.5 A
